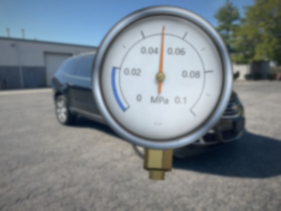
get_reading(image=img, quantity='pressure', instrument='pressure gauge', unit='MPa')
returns 0.05 MPa
